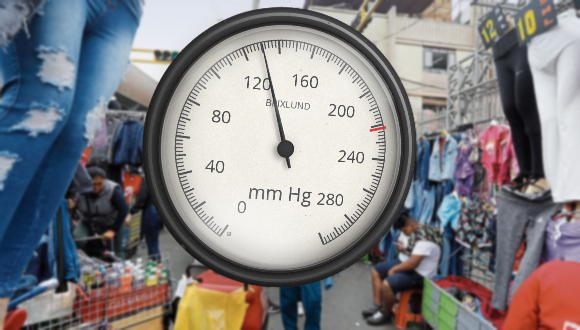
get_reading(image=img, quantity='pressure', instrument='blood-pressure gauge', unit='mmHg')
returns 130 mmHg
